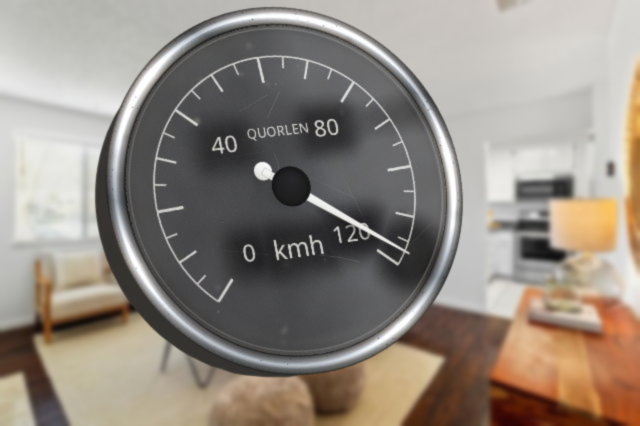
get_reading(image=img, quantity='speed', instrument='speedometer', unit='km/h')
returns 117.5 km/h
